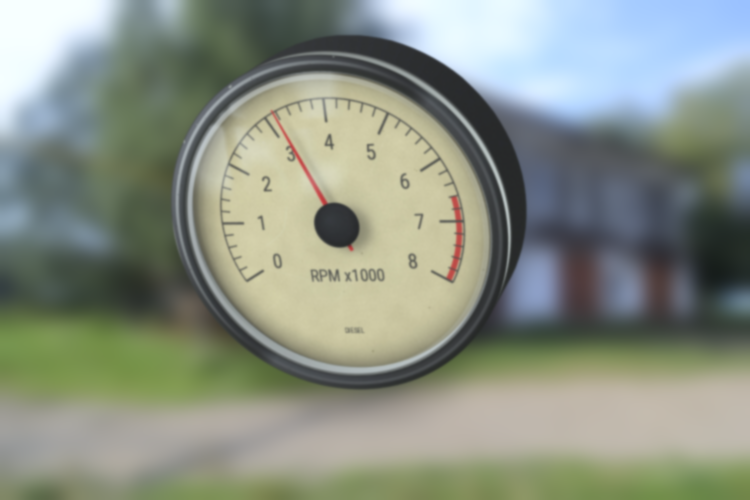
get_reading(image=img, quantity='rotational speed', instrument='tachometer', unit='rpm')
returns 3200 rpm
